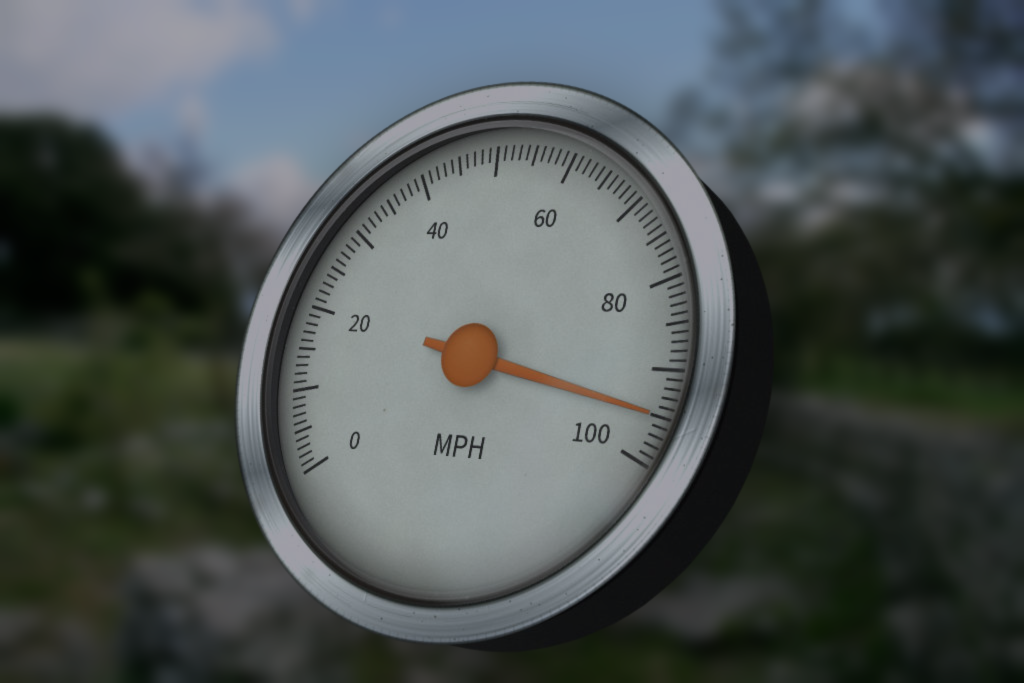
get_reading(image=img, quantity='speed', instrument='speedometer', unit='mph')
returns 95 mph
